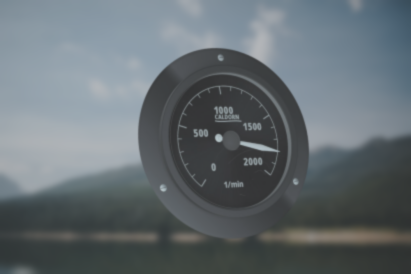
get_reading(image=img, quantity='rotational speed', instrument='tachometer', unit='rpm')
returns 1800 rpm
